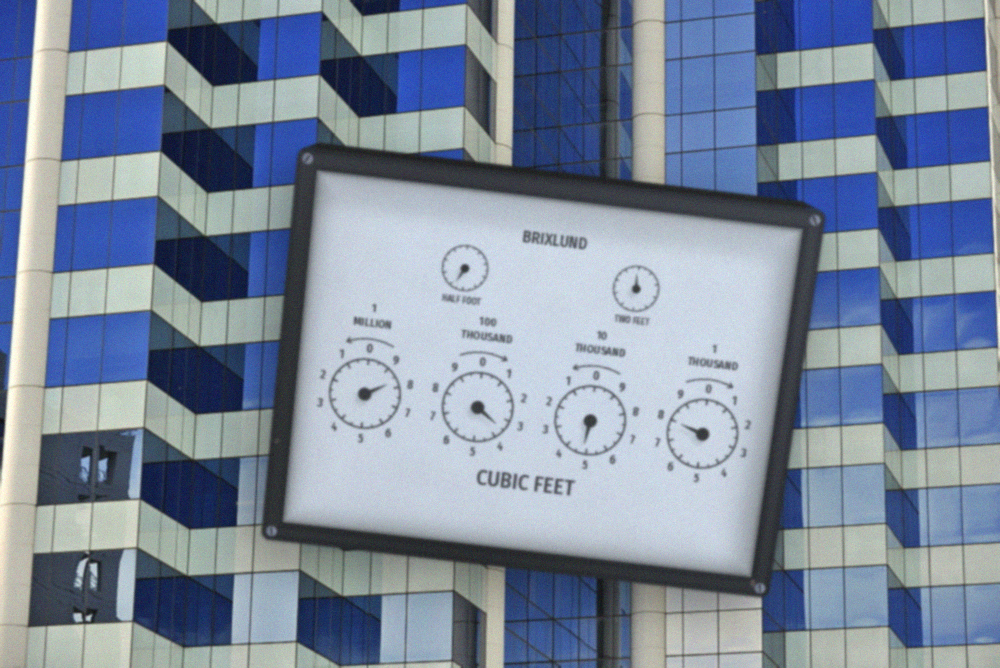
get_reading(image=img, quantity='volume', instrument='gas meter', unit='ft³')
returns 834800 ft³
